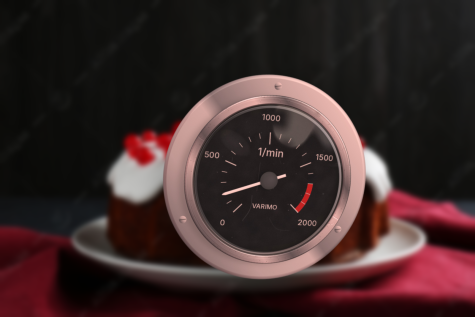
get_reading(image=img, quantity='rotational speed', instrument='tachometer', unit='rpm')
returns 200 rpm
